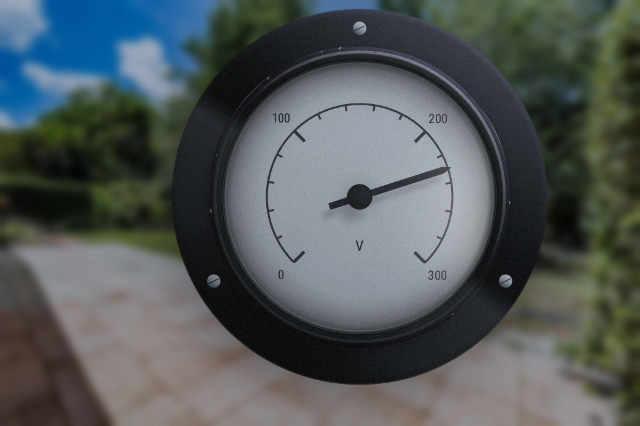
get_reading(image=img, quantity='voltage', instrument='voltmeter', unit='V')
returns 230 V
